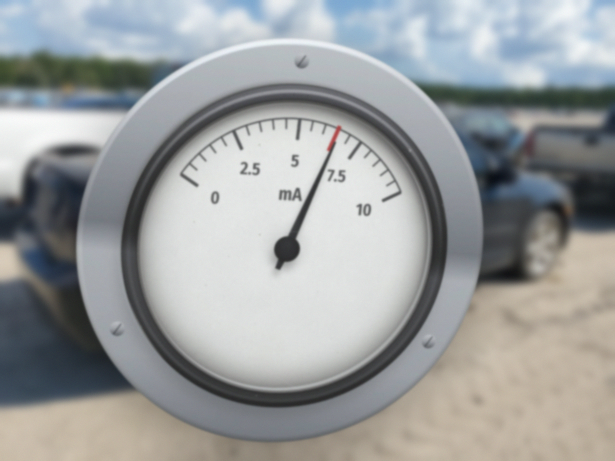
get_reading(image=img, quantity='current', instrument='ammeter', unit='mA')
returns 6.5 mA
